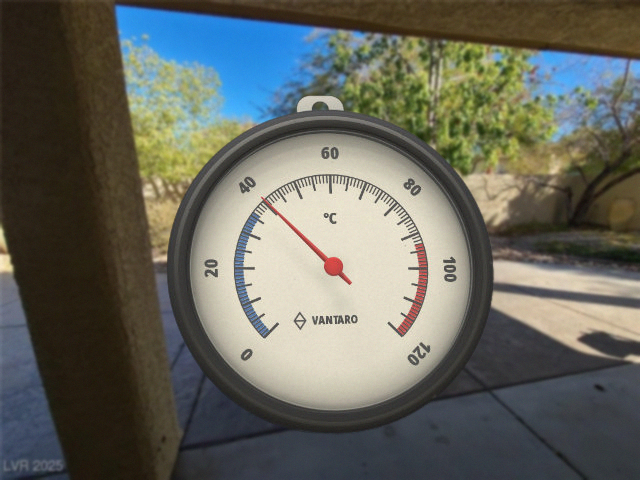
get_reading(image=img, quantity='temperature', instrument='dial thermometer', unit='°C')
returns 40 °C
